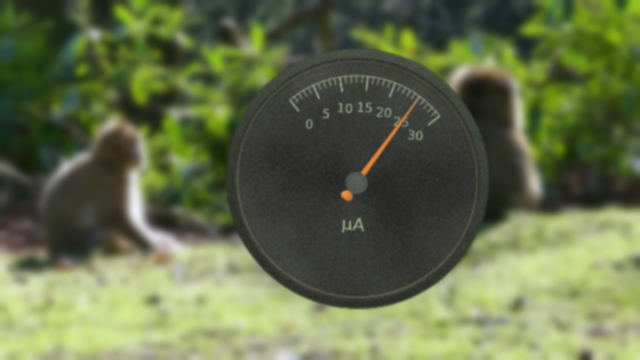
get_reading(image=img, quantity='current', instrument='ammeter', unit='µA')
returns 25 µA
